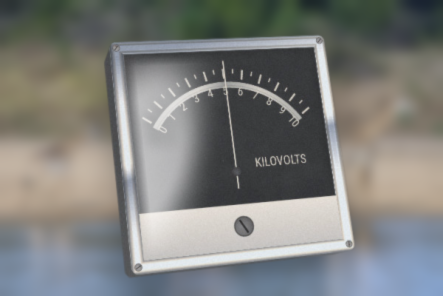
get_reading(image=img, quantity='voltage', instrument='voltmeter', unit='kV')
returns 5 kV
